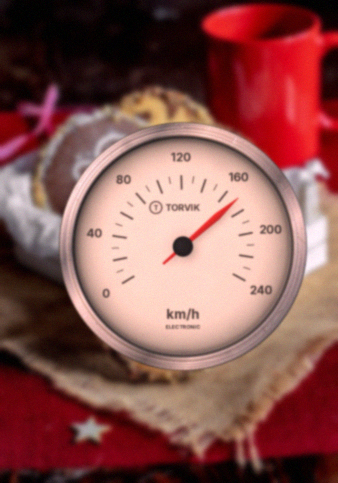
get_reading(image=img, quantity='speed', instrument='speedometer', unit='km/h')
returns 170 km/h
